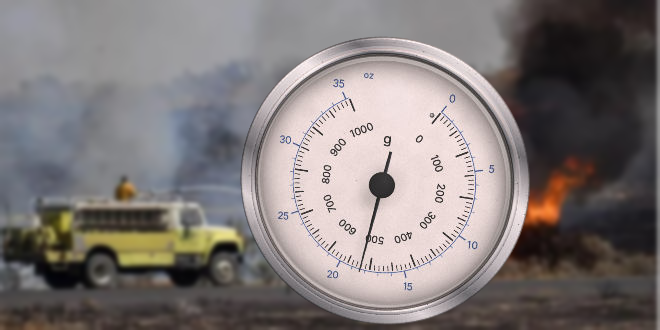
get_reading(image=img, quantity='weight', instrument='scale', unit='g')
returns 520 g
